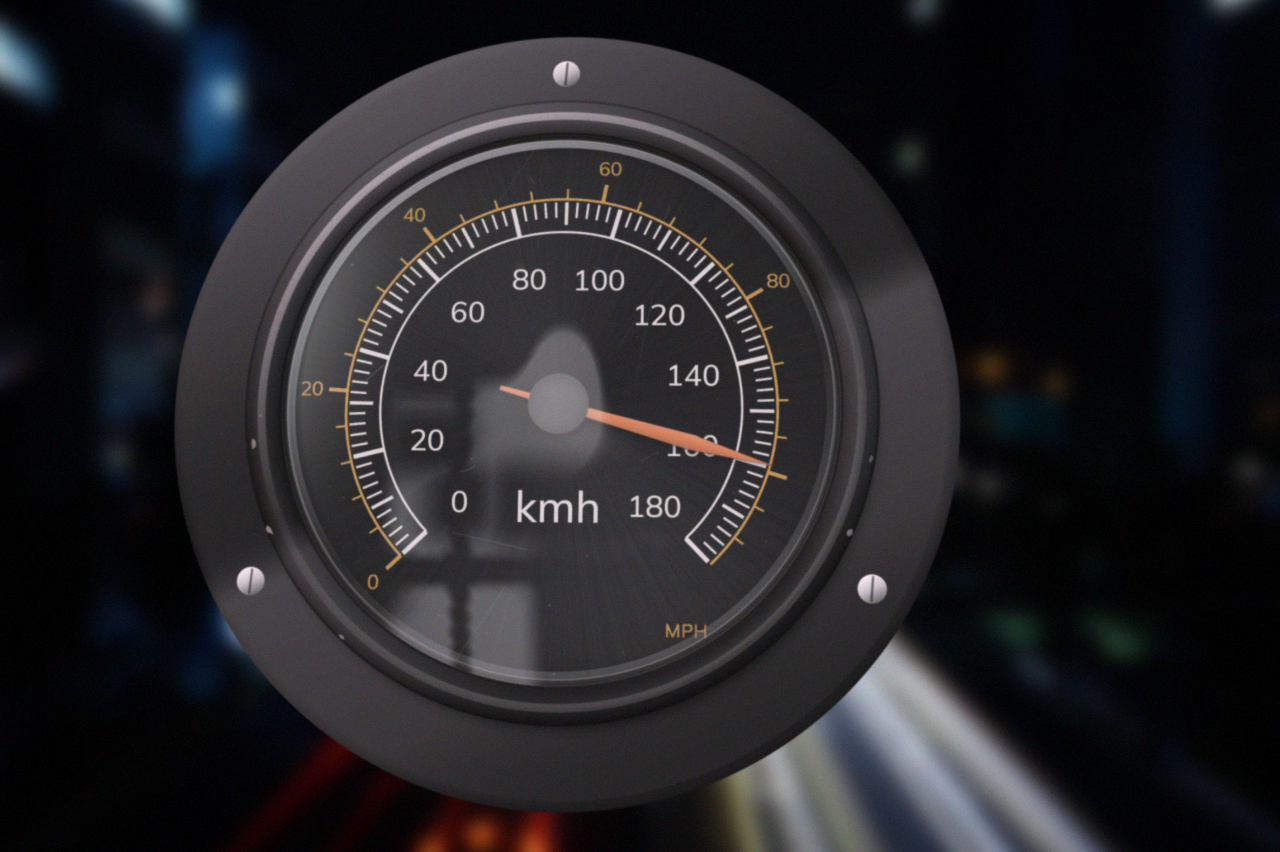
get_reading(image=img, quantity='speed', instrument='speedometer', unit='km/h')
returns 160 km/h
